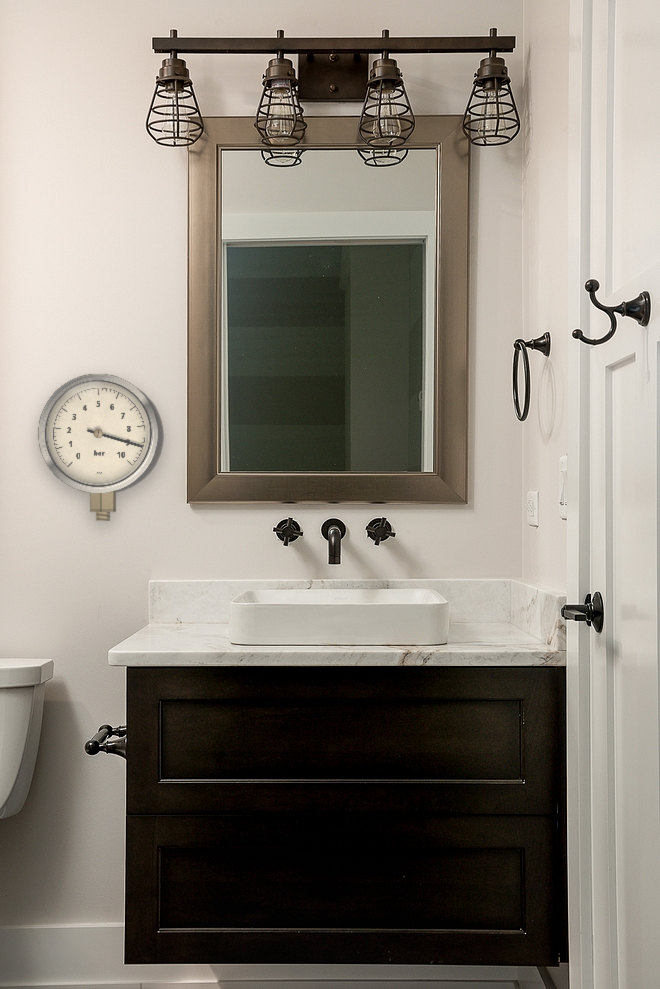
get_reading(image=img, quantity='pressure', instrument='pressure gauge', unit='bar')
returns 9 bar
